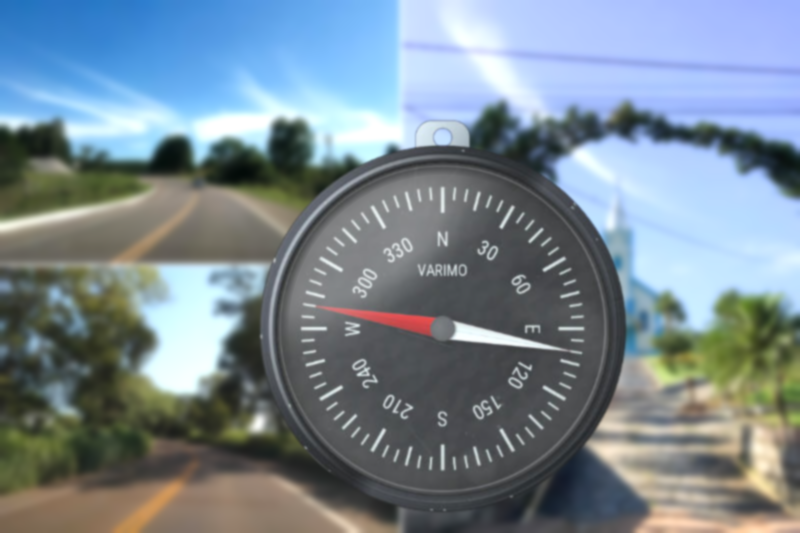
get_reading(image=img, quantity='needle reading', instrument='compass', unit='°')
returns 280 °
